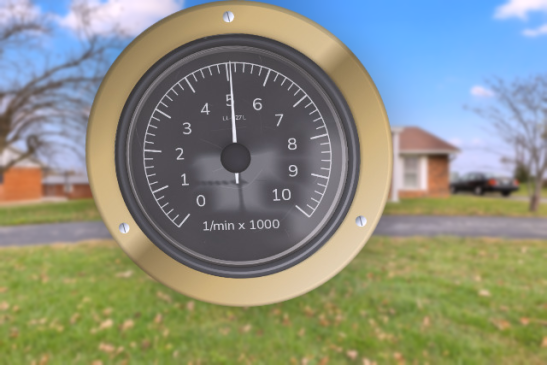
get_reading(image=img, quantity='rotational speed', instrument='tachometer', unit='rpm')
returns 5100 rpm
